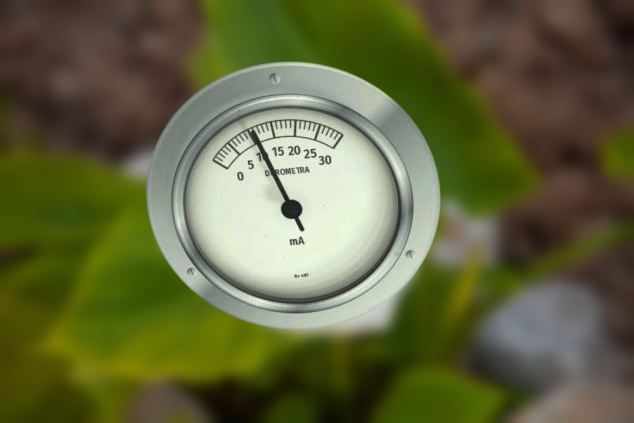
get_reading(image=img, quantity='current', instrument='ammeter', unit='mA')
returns 11 mA
